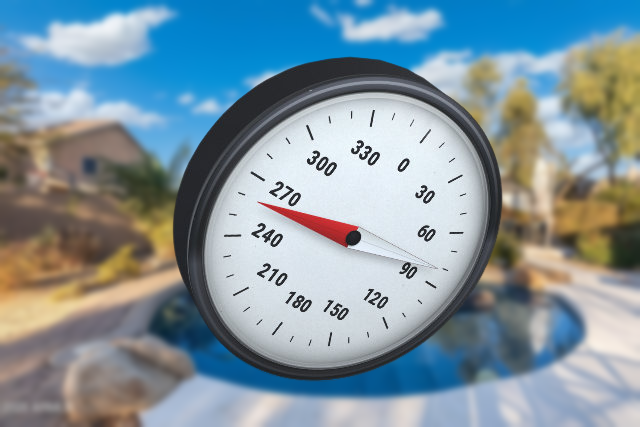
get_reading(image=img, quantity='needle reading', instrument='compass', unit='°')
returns 260 °
